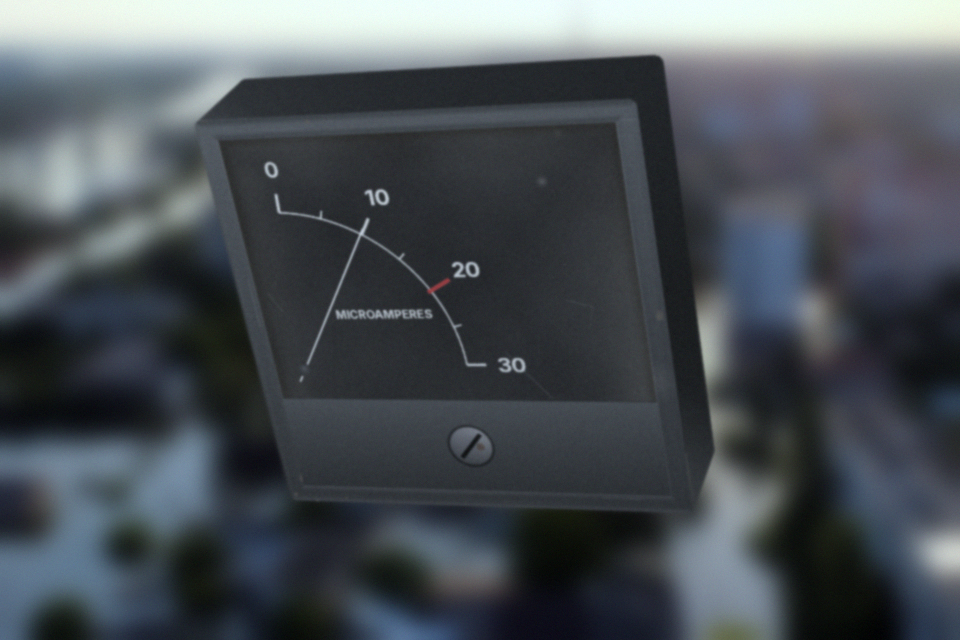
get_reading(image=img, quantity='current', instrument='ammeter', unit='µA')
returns 10 µA
